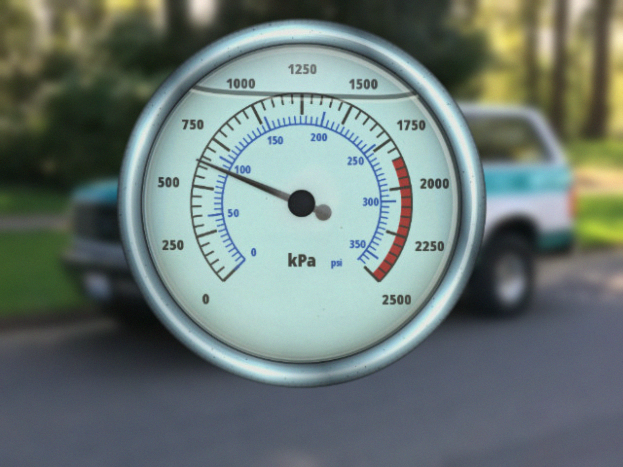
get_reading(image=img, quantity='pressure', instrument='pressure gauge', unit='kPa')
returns 625 kPa
